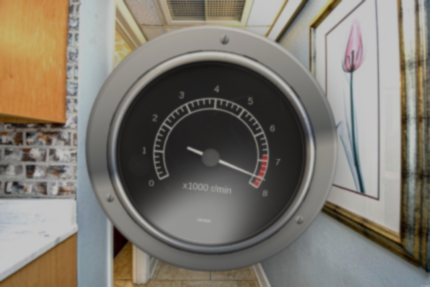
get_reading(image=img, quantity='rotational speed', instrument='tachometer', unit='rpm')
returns 7600 rpm
